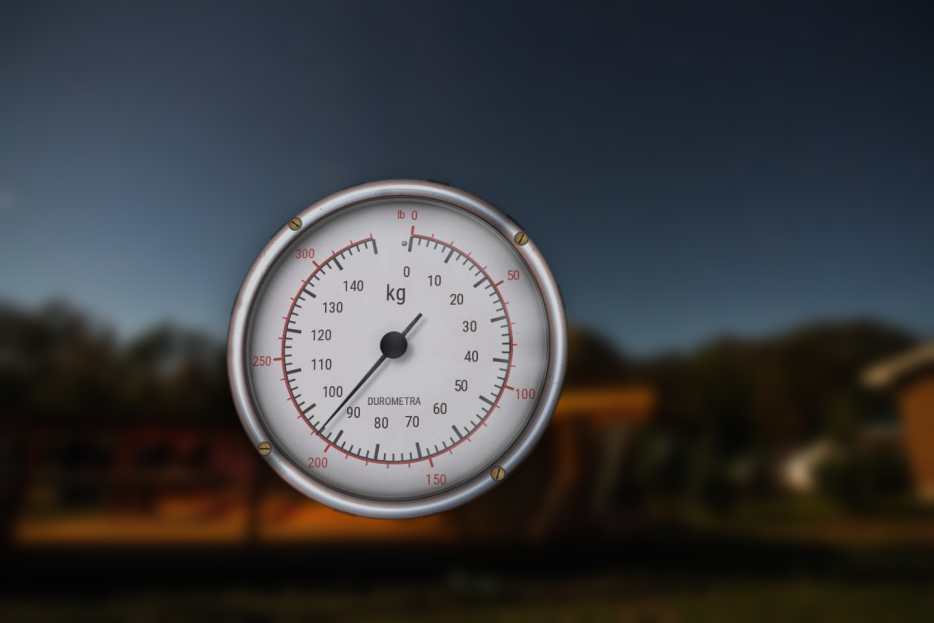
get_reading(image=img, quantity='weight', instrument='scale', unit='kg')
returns 94 kg
